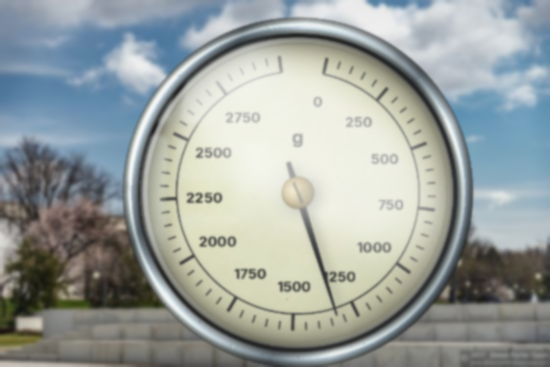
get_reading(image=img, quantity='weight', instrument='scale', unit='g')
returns 1325 g
